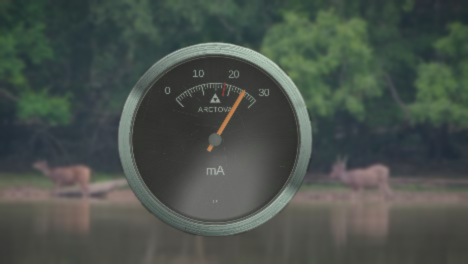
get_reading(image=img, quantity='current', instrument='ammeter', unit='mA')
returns 25 mA
